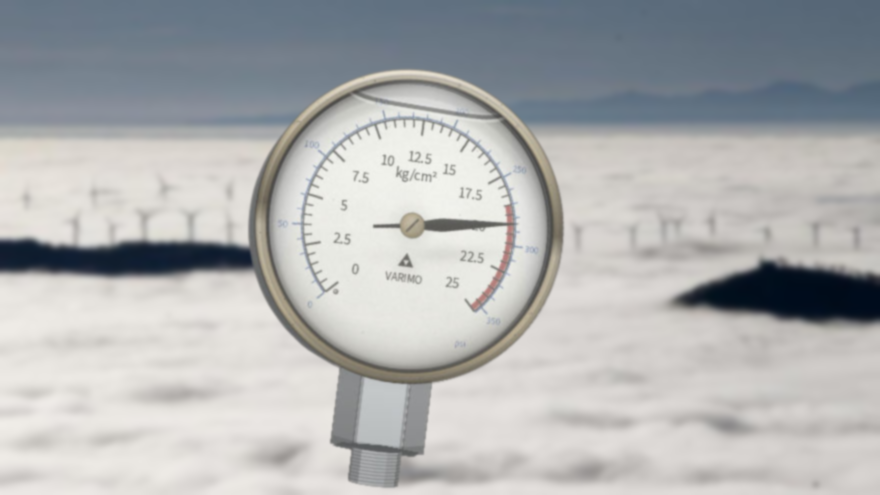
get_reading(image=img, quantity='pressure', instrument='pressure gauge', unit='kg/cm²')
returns 20 kg/cm²
